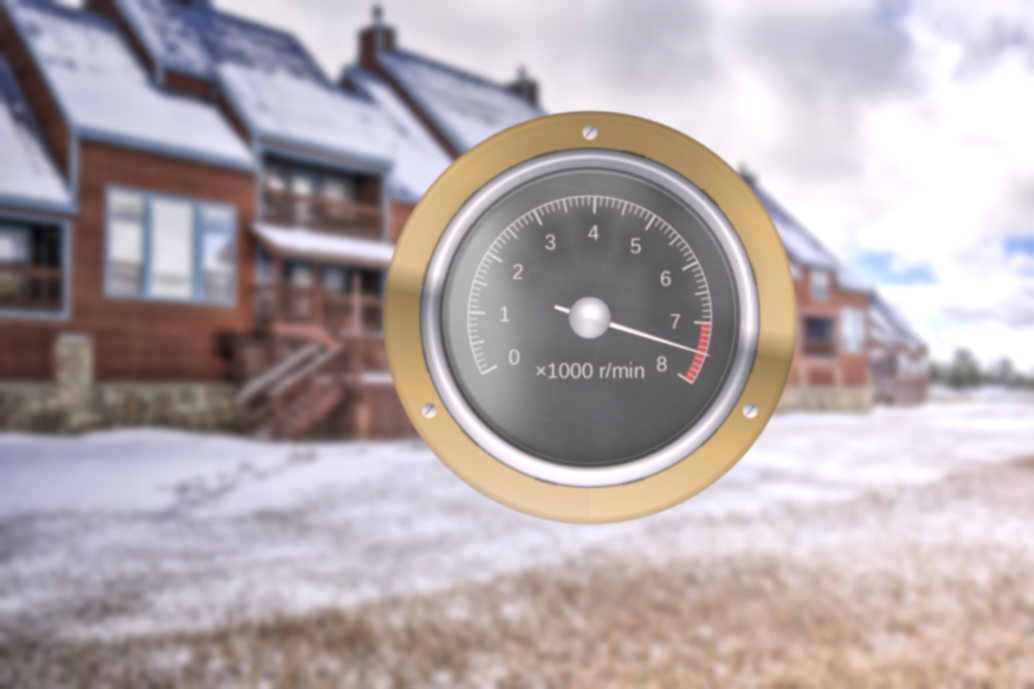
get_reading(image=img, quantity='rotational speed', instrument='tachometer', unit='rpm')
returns 7500 rpm
